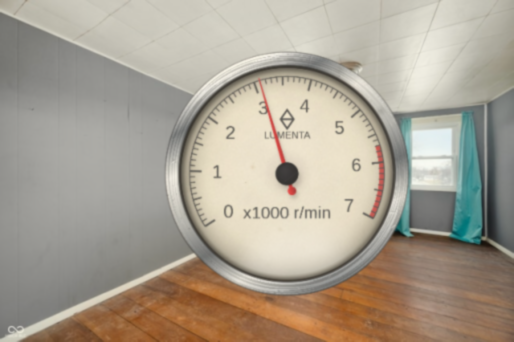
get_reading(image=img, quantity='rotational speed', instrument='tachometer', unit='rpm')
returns 3100 rpm
